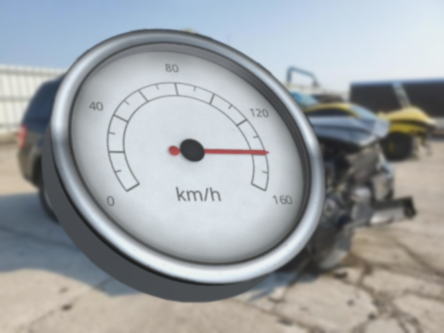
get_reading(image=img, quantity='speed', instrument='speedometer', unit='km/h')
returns 140 km/h
